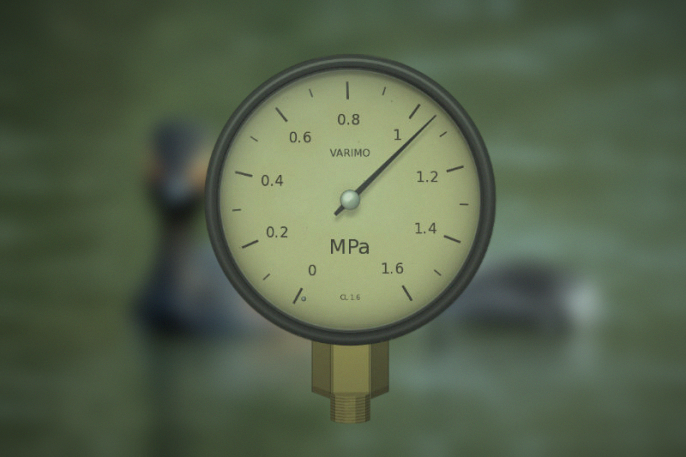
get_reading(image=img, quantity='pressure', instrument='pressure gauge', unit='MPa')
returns 1.05 MPa
